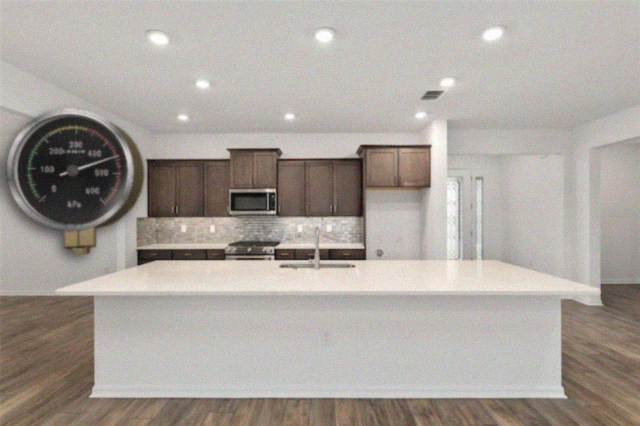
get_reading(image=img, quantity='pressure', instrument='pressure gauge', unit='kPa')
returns 450 kPa
